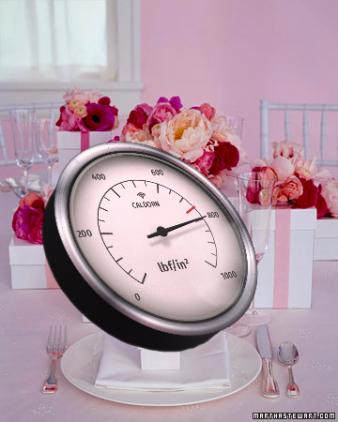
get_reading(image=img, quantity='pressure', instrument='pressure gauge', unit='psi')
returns 800 psi
